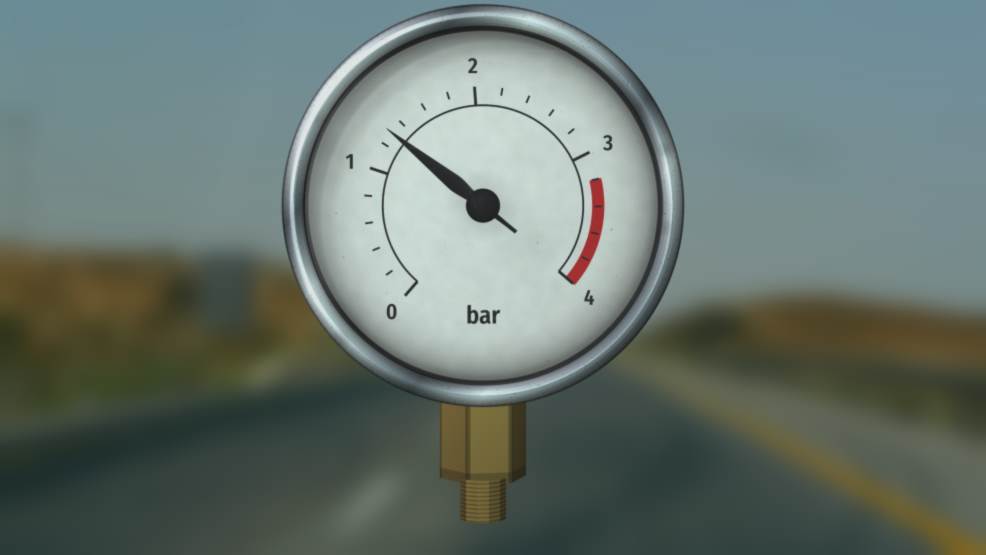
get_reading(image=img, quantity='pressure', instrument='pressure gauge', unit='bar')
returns 1.3 bar
